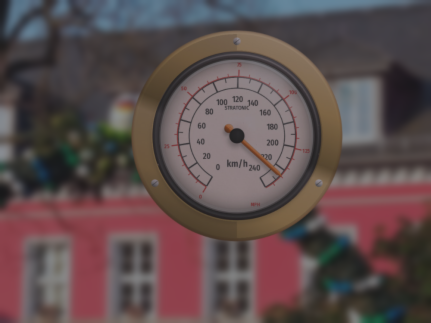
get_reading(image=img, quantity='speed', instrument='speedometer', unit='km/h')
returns 225 km/h
